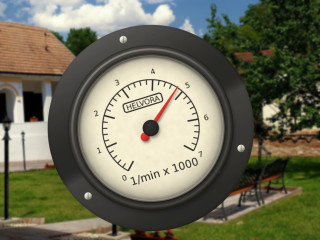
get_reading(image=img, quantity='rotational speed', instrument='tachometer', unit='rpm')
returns 4800 rpm
